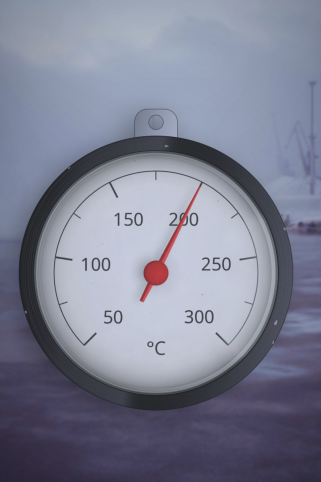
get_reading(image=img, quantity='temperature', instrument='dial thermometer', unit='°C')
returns 200 °C
